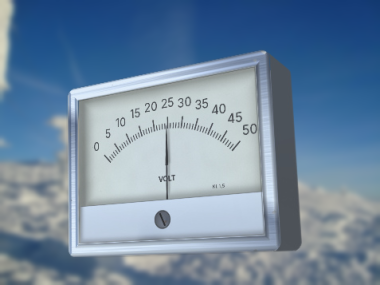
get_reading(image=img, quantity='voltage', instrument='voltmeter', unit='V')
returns 25 V
